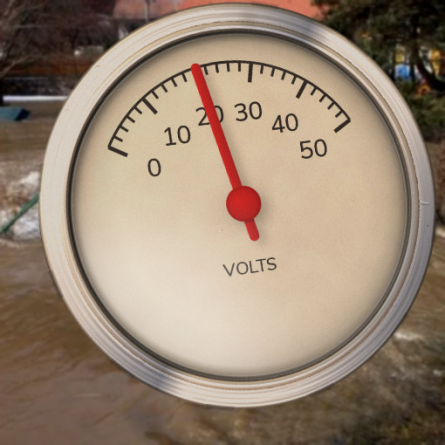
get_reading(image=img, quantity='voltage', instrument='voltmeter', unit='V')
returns 20 V
